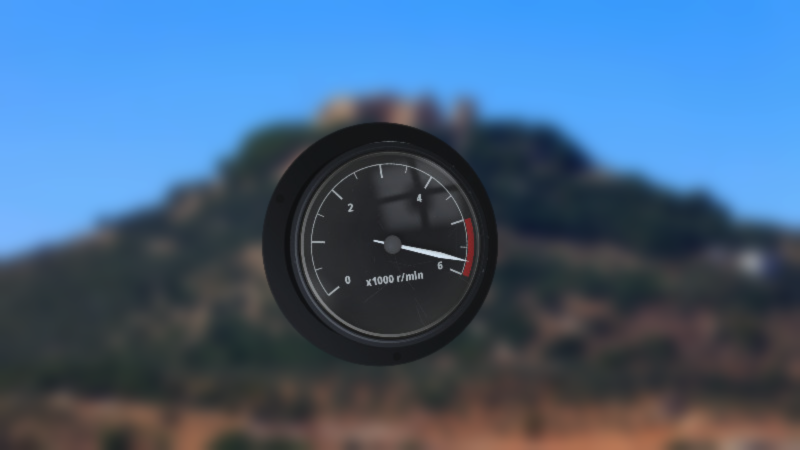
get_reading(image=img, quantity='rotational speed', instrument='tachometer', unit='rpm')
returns 5750 rpm
